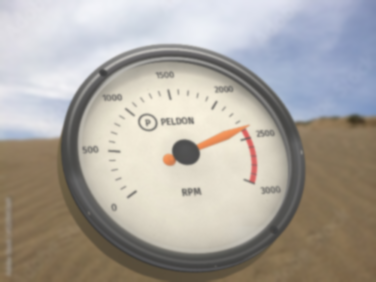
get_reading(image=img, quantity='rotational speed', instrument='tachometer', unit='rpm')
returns 2400 rpm
